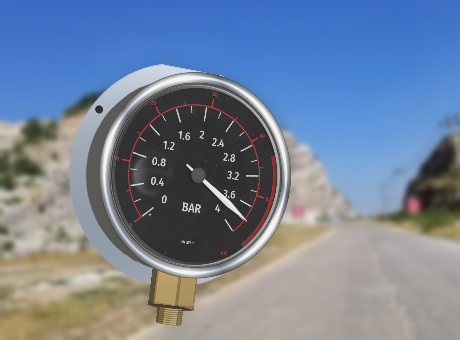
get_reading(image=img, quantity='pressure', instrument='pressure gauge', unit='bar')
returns 3.8 bar
